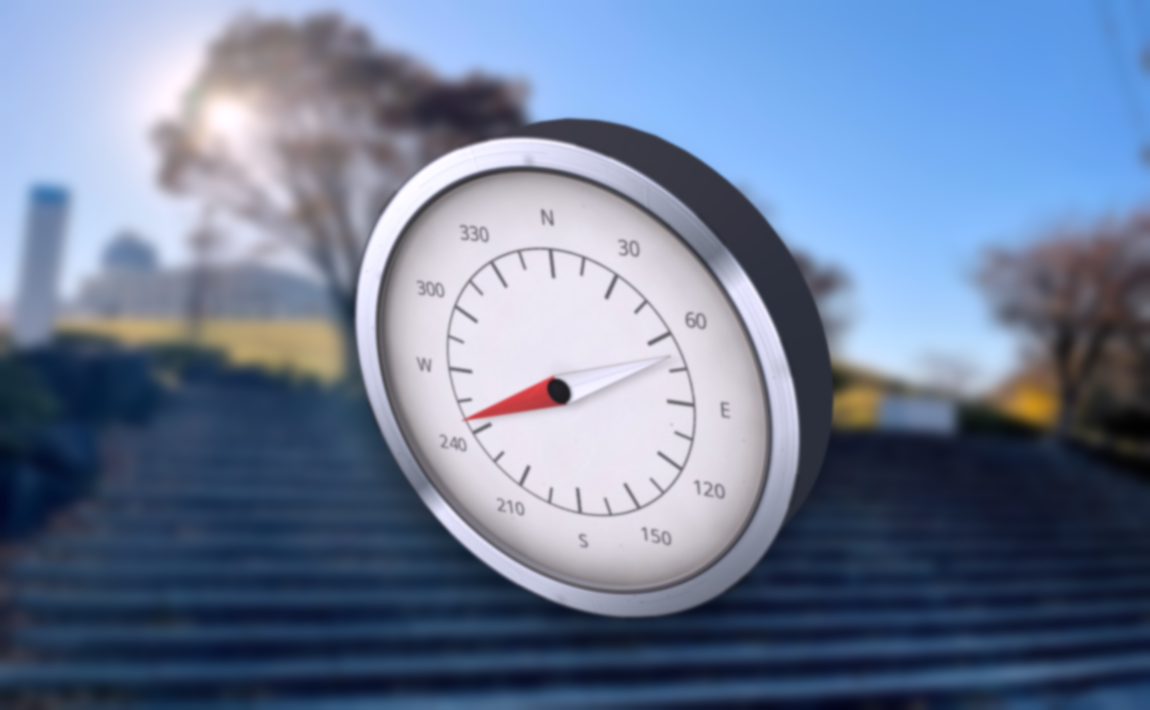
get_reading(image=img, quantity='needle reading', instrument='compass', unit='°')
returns 247.5 °
